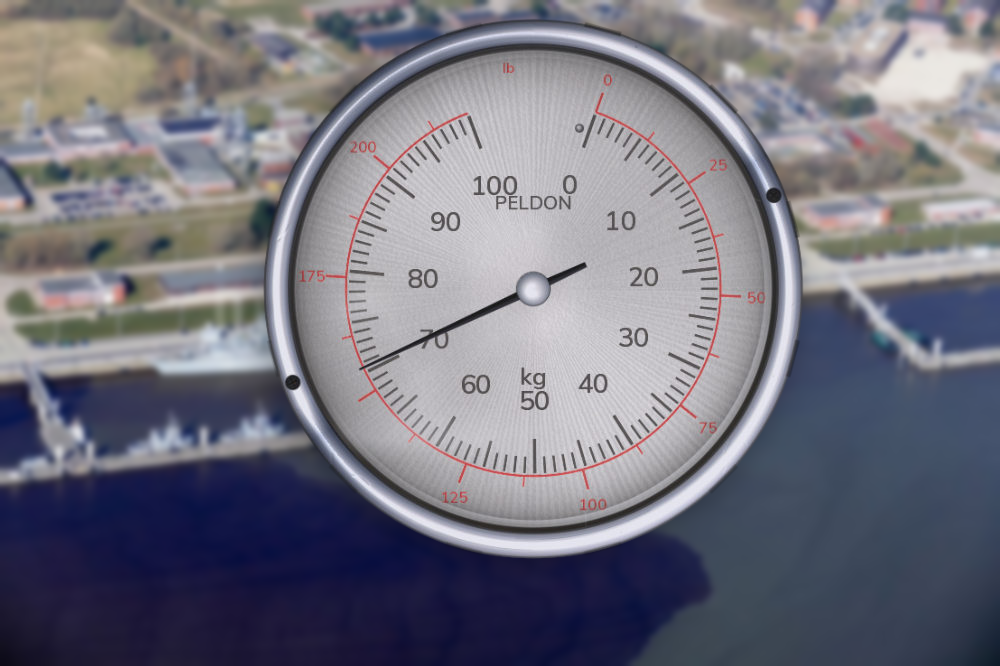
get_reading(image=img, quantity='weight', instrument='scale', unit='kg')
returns 70.5 kg
